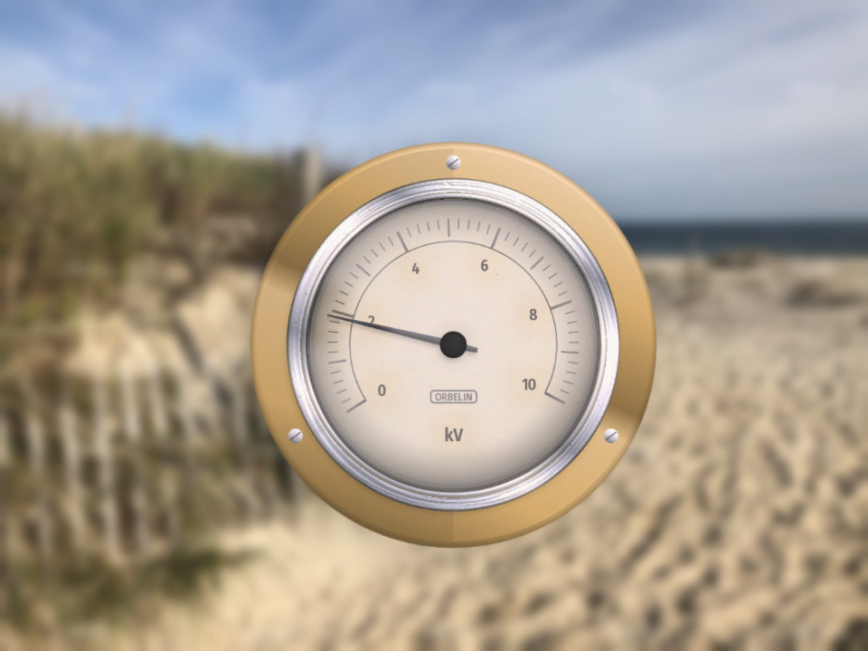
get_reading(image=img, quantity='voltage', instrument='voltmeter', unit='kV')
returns 1.9 kV
